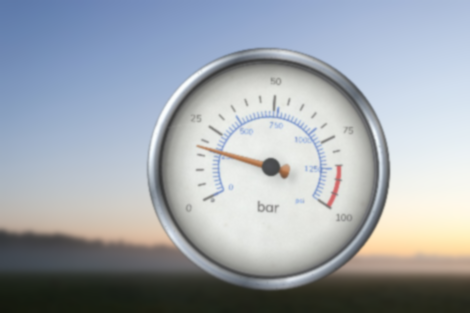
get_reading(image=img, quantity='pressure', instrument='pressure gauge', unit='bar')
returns 17.5 bar
